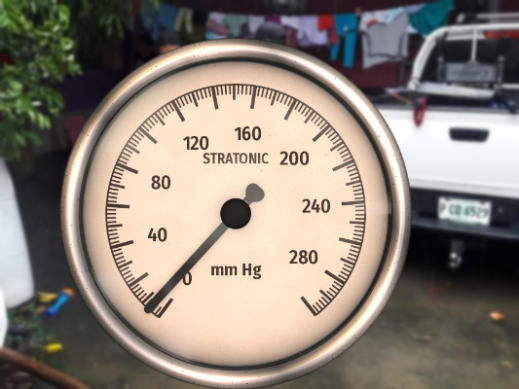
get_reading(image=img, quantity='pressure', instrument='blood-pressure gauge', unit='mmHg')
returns 6 mmHg
